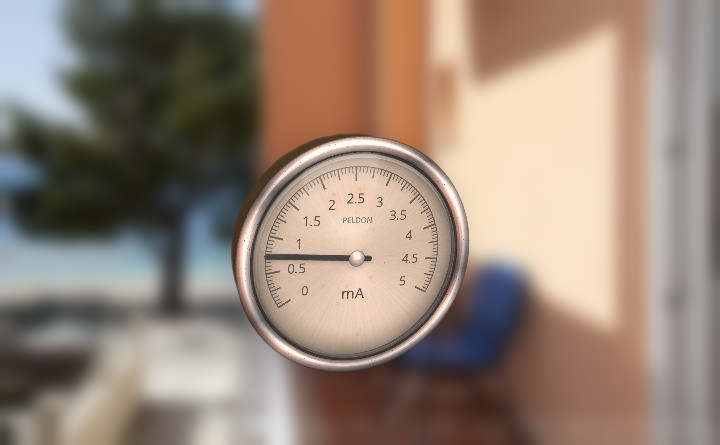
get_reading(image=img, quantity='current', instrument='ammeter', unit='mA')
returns 0.75 mA
